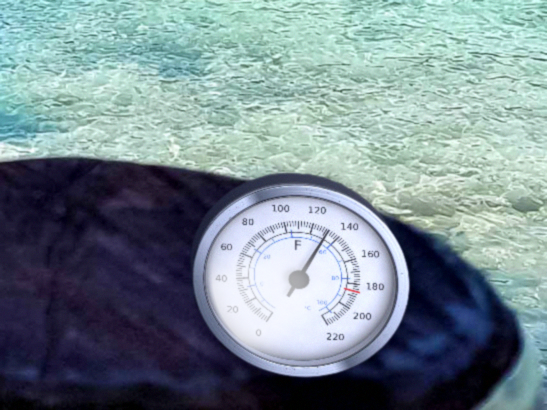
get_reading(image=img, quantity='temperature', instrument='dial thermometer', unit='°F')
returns 130 °F
